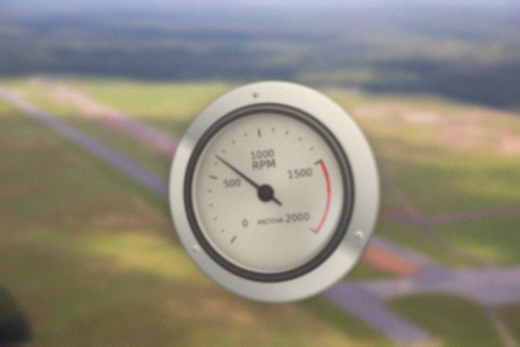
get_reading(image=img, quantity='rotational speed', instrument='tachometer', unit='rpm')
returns 650 rpm
